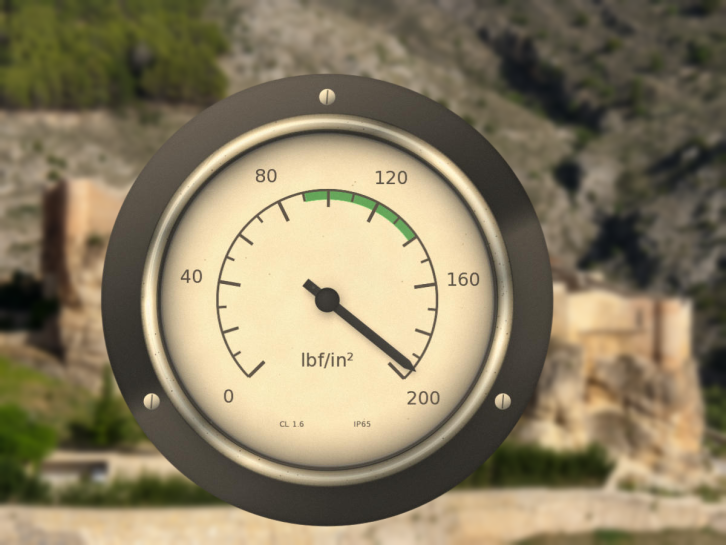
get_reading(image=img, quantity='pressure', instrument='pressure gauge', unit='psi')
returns 195 psi
